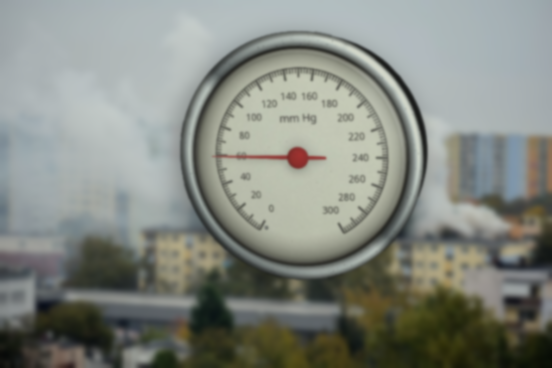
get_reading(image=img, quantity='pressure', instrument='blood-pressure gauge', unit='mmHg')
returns 60 mmHg
